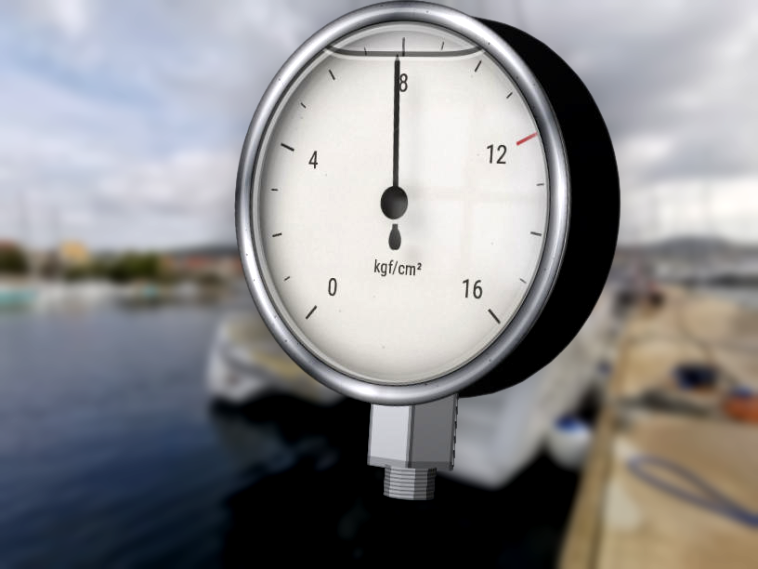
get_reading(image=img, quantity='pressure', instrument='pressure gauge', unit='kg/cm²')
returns 8 kg/cm²
